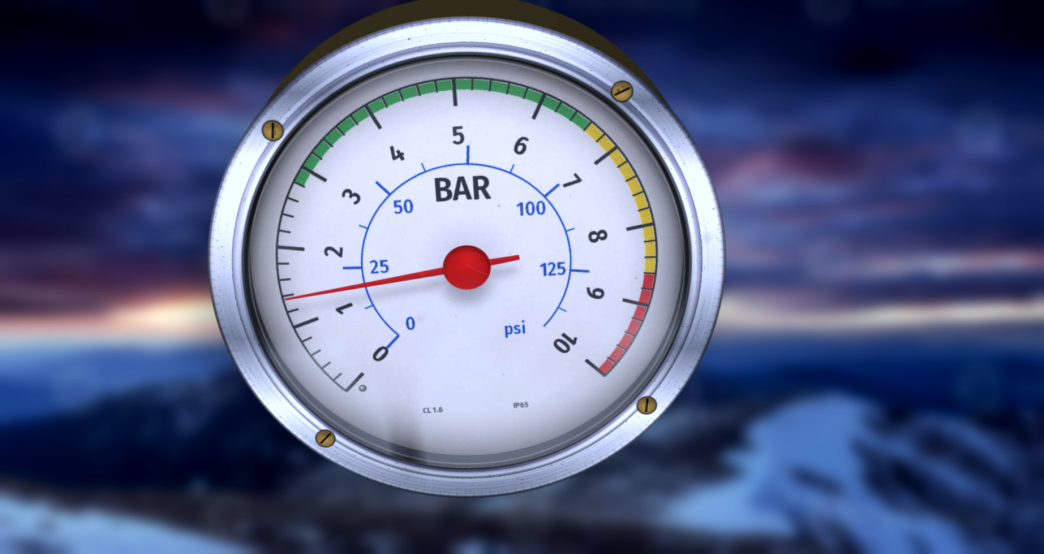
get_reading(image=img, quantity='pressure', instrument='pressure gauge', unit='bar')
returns 1.4 bar
